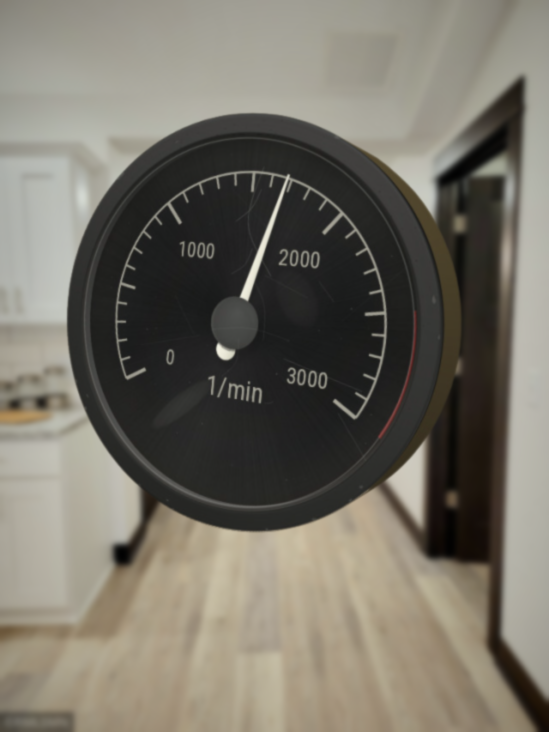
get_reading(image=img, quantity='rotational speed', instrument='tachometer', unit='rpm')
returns 1700 rpm
